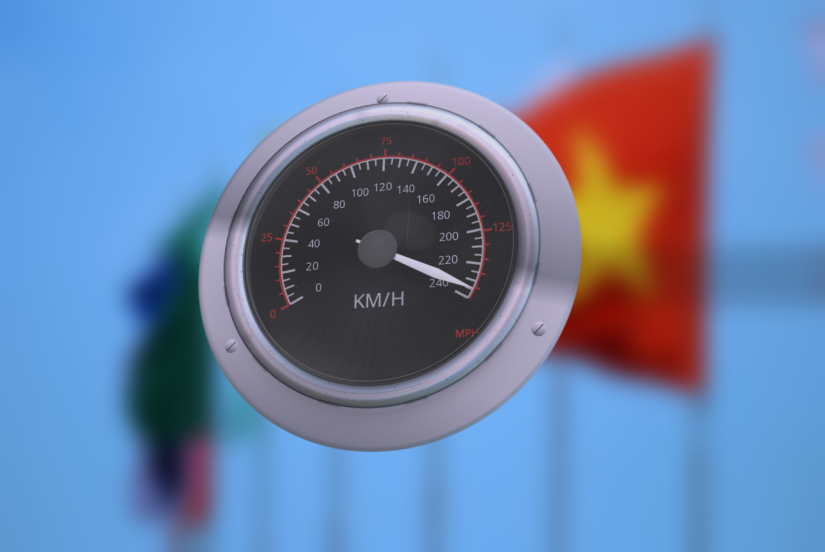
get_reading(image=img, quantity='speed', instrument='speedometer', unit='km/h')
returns 235 km/h
